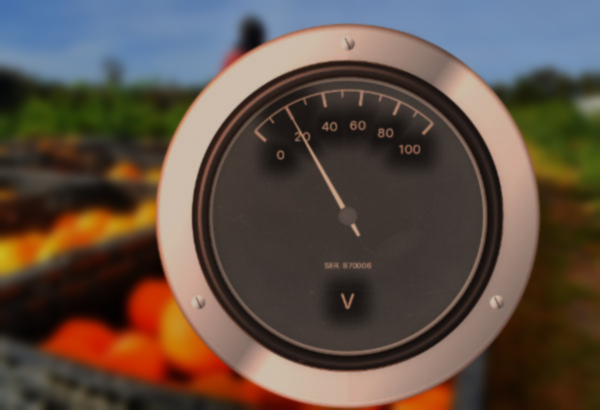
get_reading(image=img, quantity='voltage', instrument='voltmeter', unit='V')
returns 20 V
